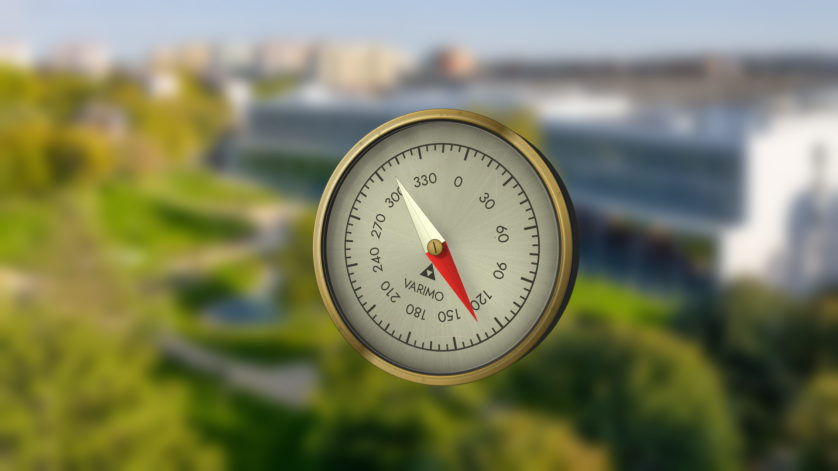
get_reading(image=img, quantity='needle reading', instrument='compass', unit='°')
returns 130 °
